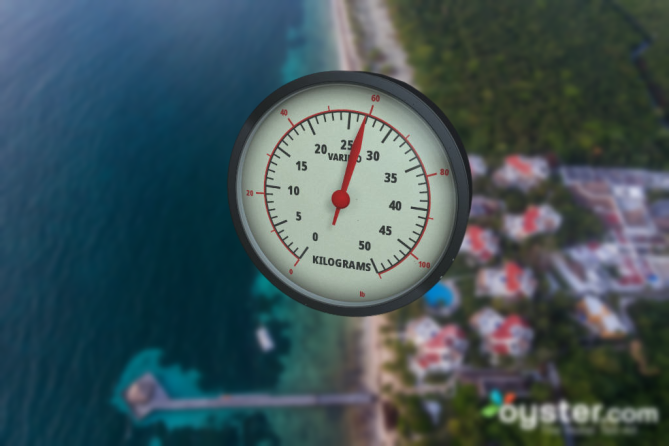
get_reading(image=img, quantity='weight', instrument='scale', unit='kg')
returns 27 kg
